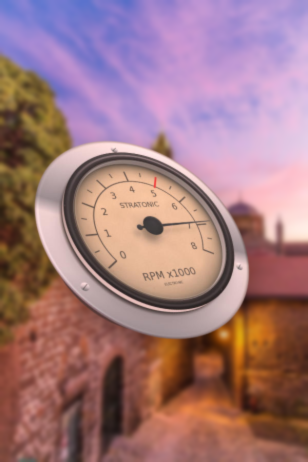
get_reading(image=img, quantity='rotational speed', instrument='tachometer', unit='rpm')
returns 7000 rpm
